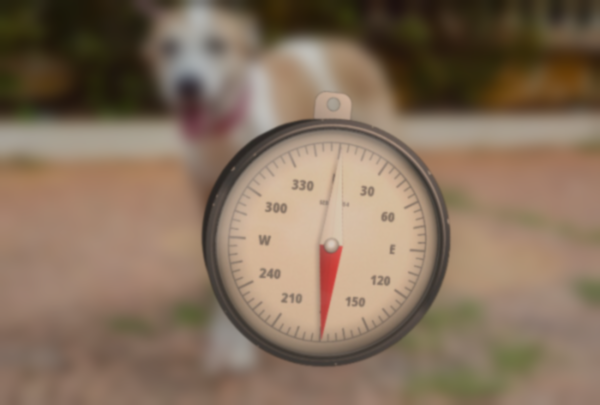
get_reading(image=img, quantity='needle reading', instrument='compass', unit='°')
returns 180 °
